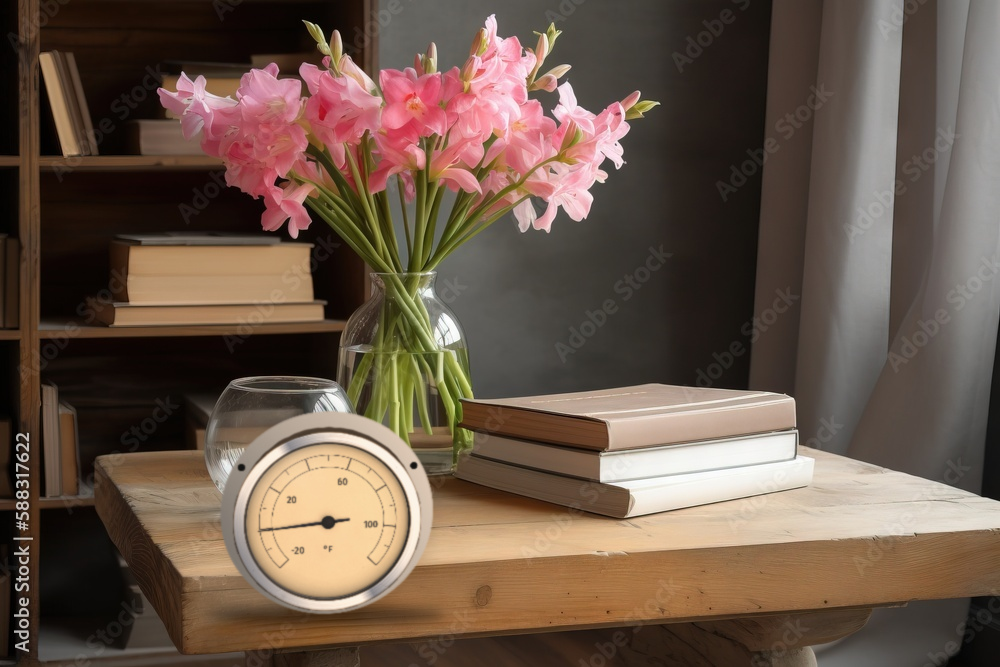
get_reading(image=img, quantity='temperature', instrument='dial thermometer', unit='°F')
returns 0 °F
